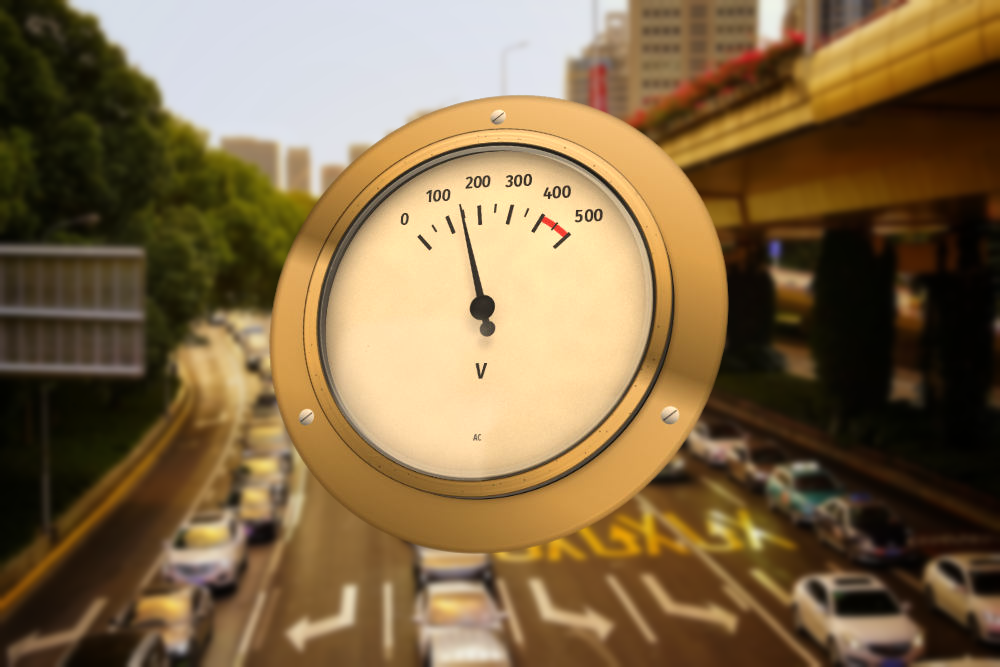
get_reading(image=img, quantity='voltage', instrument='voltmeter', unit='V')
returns 150 V
